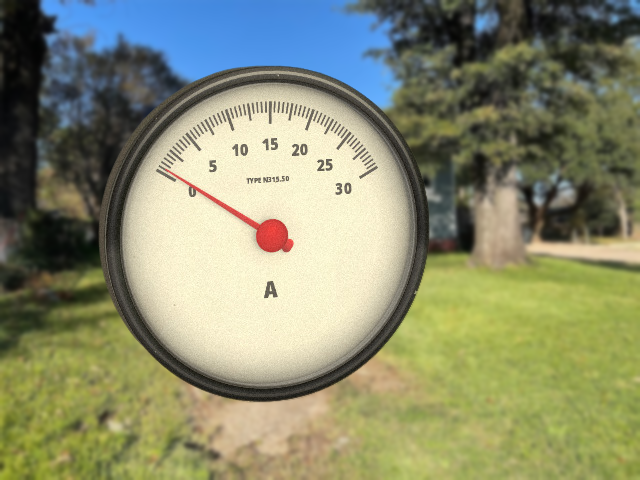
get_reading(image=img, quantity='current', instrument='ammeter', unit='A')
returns 0.5 A
